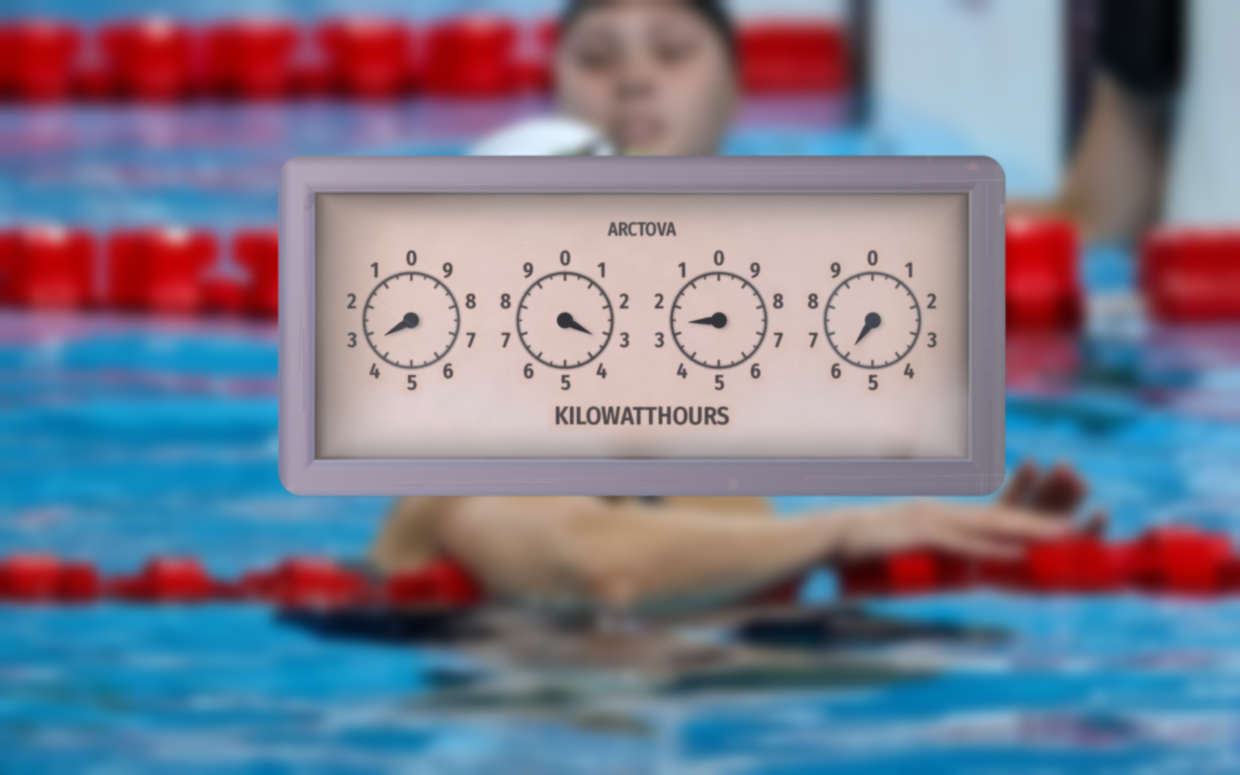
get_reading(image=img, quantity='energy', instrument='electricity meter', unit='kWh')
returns 3326 kWh
